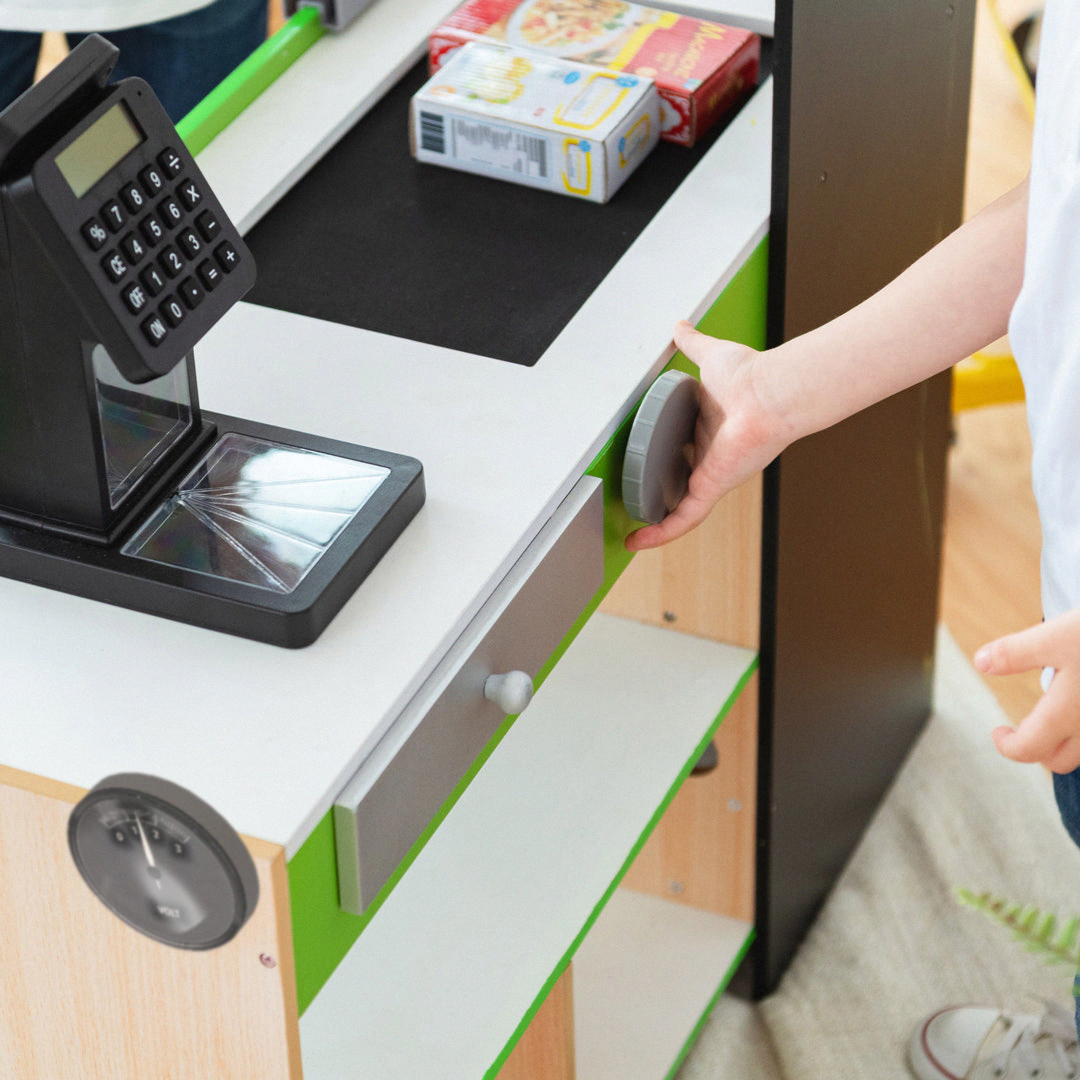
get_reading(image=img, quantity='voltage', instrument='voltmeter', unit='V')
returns 1.5 V
